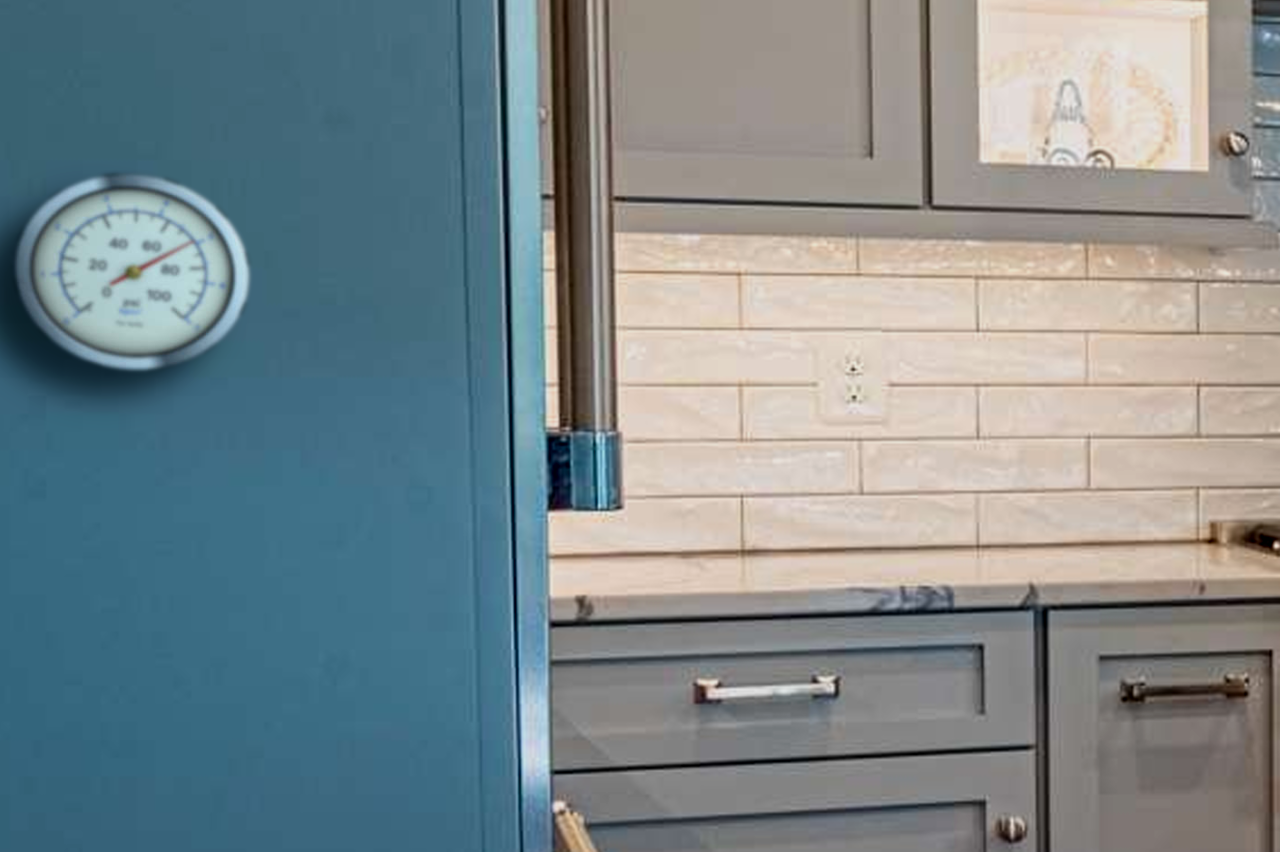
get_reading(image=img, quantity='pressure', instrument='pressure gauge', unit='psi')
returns 70 psi
